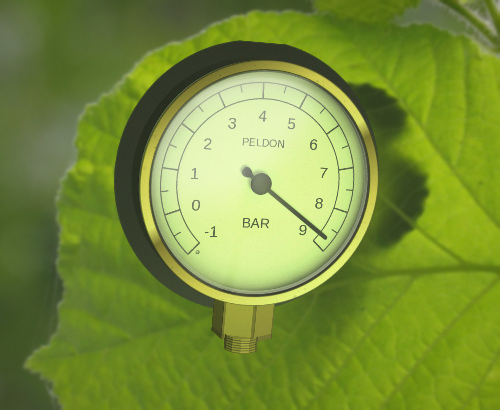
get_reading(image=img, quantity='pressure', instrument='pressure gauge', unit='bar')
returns 8.75 bar
